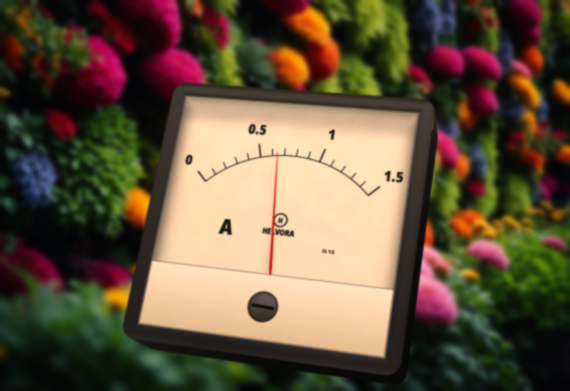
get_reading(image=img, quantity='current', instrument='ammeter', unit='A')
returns 0.65 A
